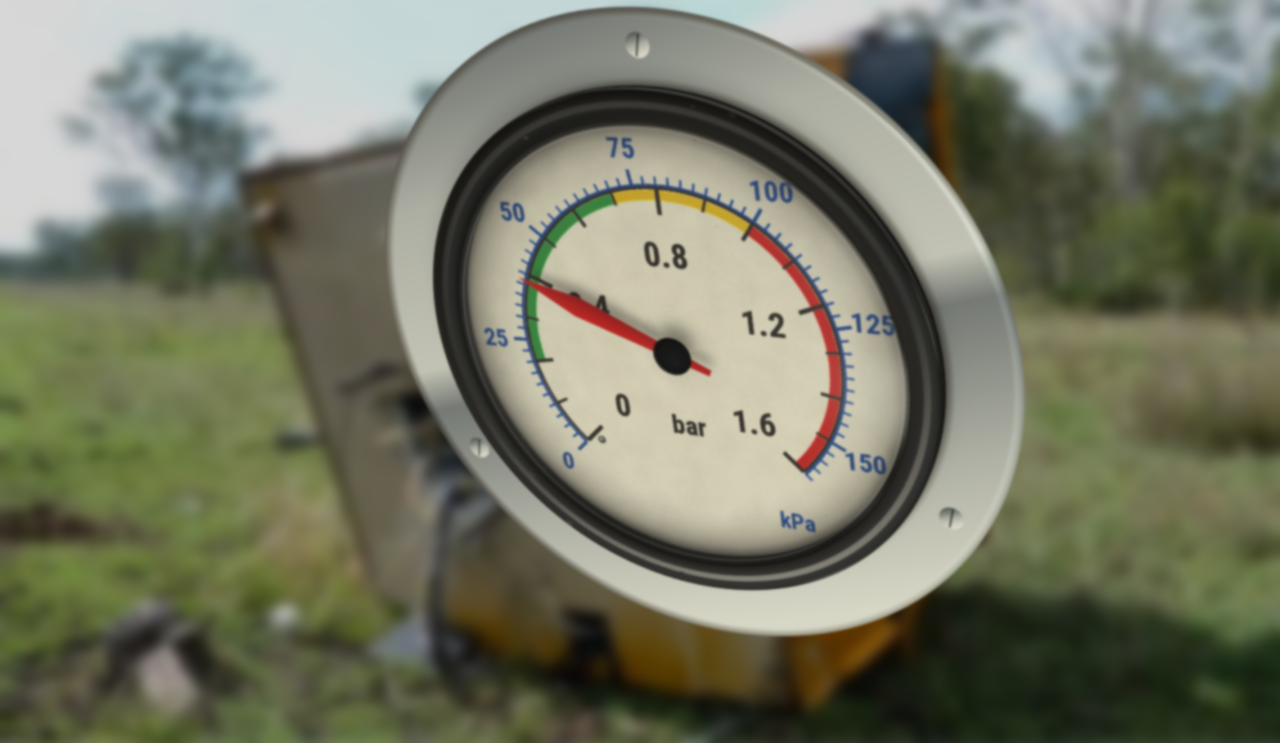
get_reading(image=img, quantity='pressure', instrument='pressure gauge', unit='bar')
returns 0.4 bar
